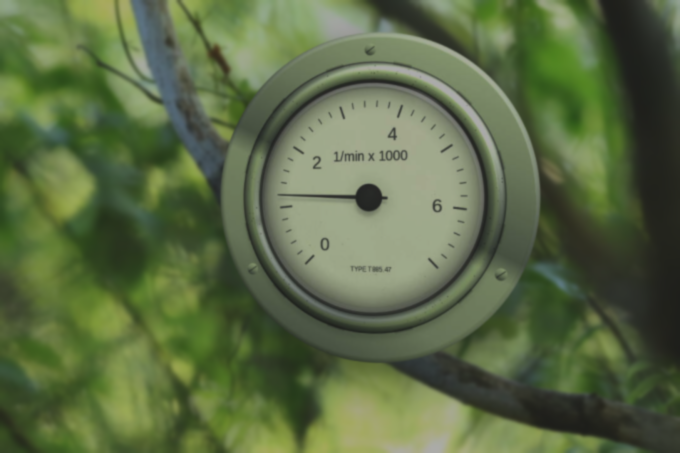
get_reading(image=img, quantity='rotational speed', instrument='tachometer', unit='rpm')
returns 1200 rpm
